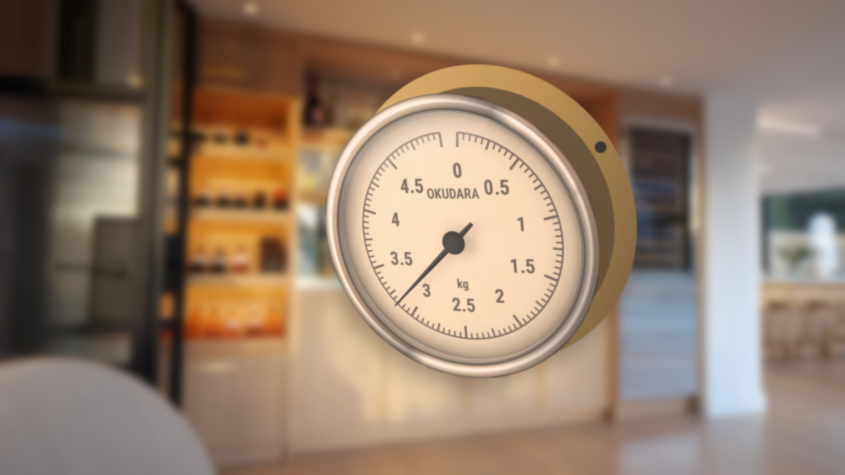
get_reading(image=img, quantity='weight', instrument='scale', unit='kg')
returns 3.15 kg
